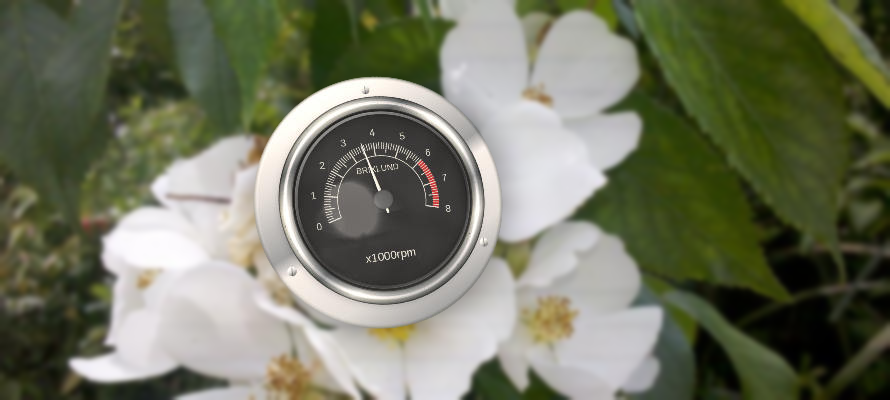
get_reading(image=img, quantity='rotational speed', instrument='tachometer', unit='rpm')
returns 3500 rpm
